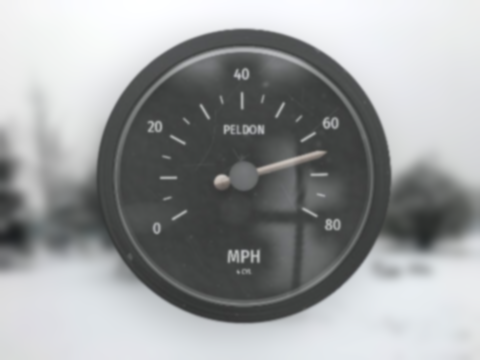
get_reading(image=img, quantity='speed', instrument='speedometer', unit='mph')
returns 65 mph
